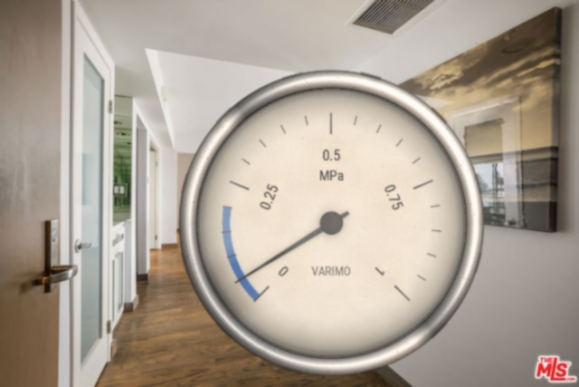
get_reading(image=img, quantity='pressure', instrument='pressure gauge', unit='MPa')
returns 0.05 MPa
